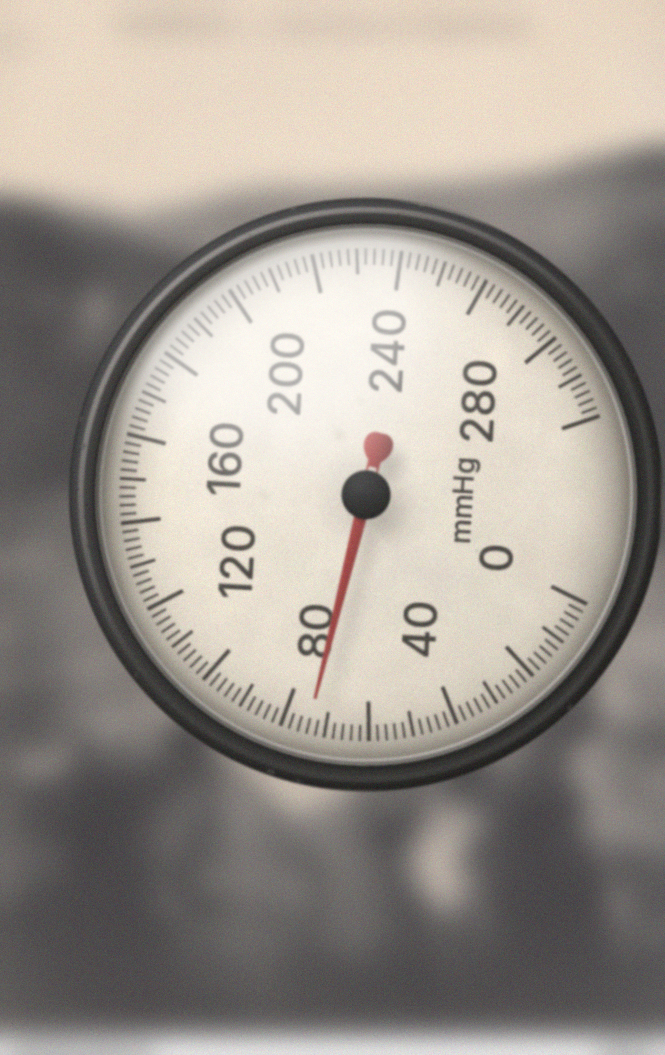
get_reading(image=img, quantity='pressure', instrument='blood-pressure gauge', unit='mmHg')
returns 74 mmHg
